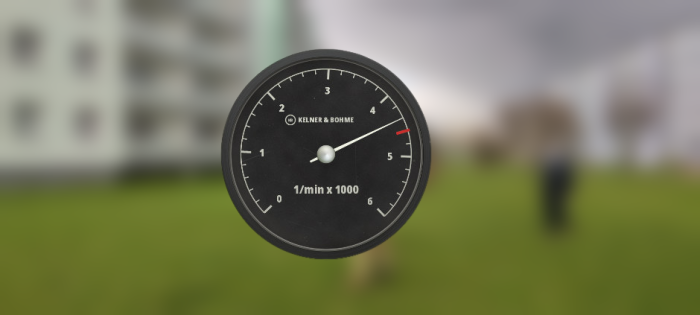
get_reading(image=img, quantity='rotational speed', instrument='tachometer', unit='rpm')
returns 4400 rpm
